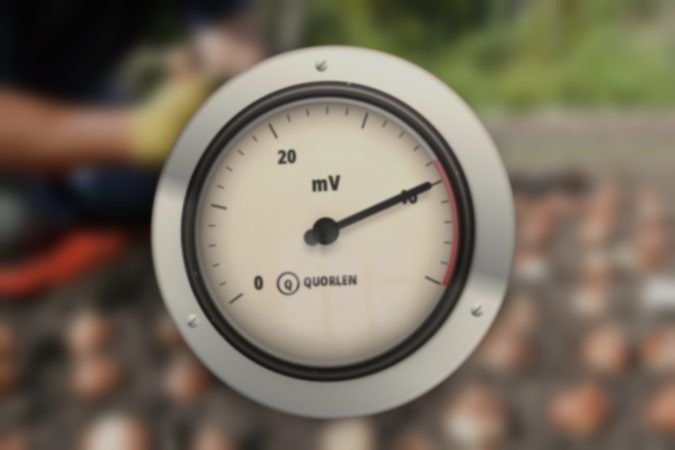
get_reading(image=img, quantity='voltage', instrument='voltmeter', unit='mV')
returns 40 mV
